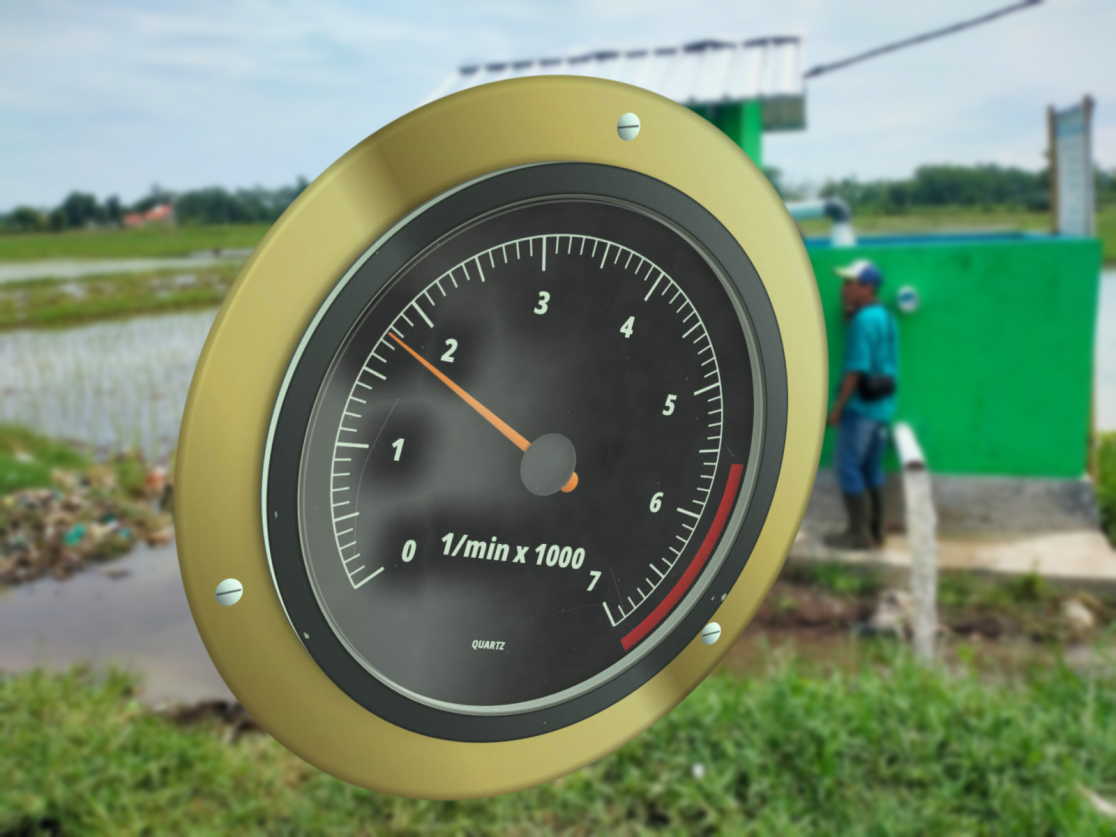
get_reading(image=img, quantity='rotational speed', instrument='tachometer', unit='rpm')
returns 1750 rpm
